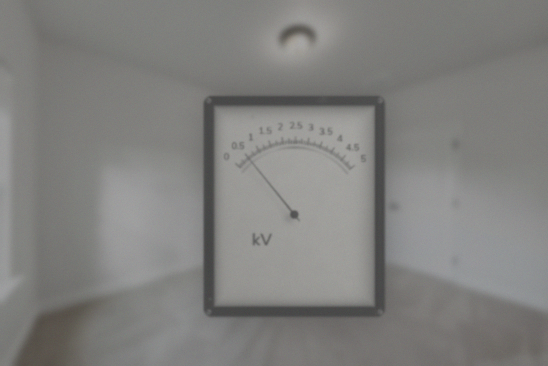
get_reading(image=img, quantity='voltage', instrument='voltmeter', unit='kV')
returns 0.5 kV
